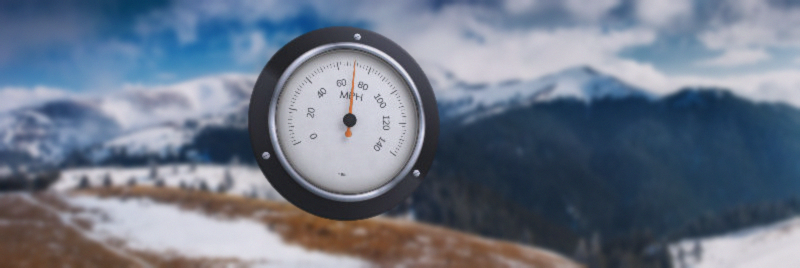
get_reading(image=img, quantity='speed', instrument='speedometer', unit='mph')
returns 70 mph
